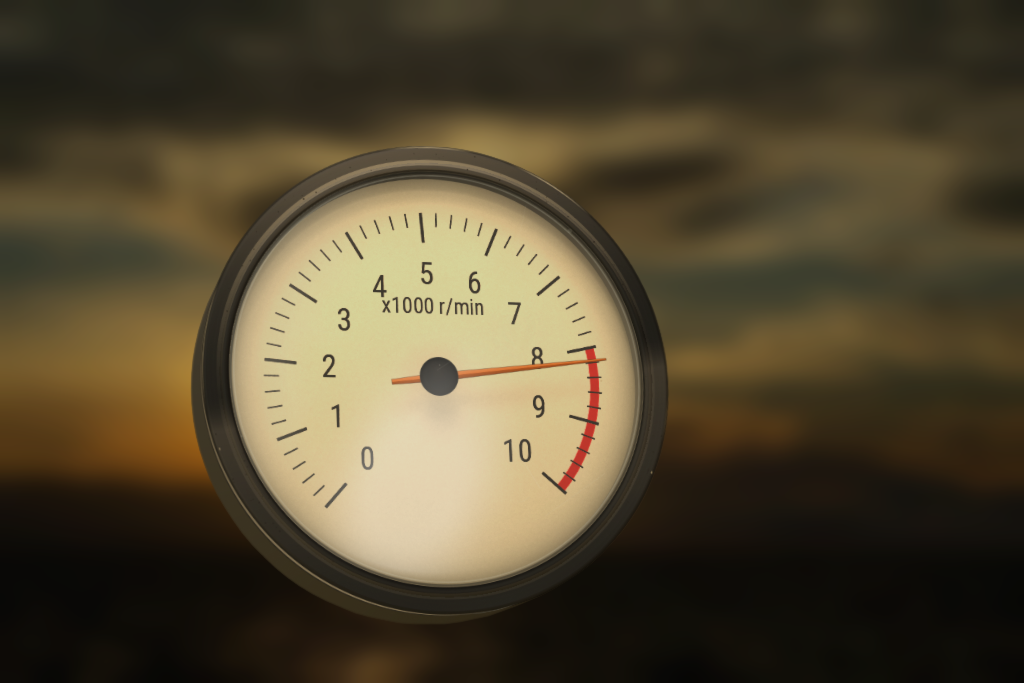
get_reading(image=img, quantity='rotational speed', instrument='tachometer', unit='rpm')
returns 8200 rpm
